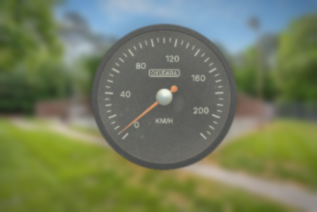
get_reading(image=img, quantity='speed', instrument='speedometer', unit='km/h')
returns 5 km/h
